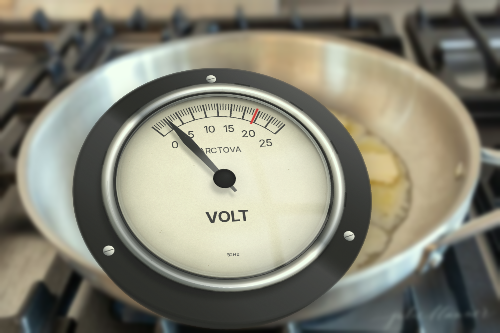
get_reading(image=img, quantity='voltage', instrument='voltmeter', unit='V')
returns 2.5 V
